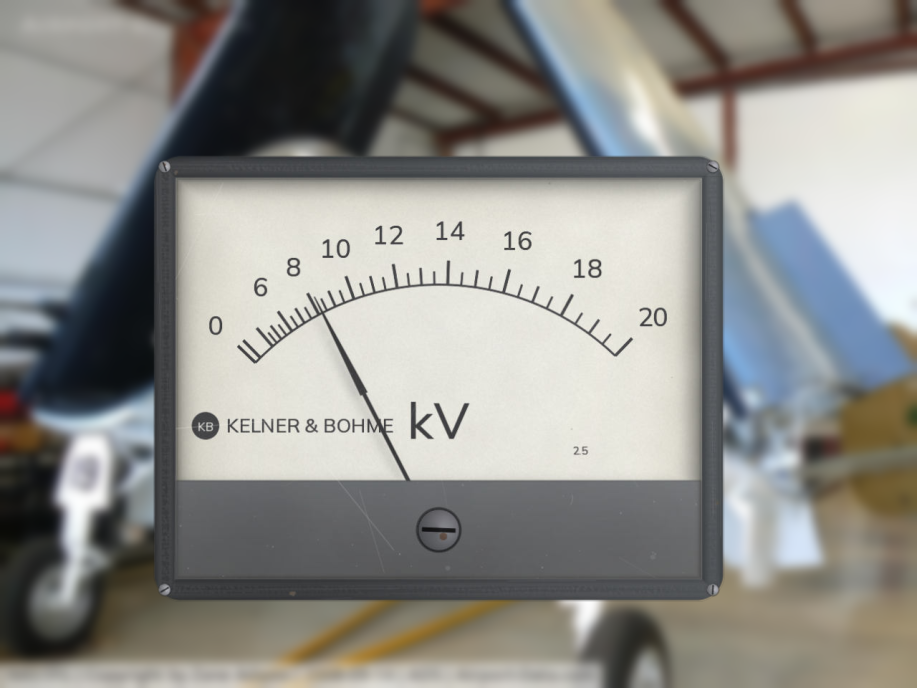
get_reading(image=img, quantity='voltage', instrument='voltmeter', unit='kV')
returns 8.25 kV
